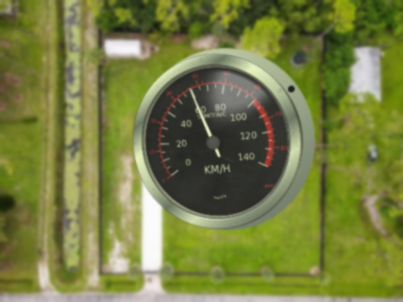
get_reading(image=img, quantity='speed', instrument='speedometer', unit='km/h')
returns 60 km/h
